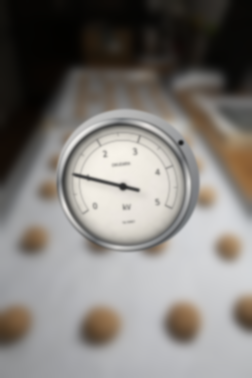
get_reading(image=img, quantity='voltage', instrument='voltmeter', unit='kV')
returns 1 kV
